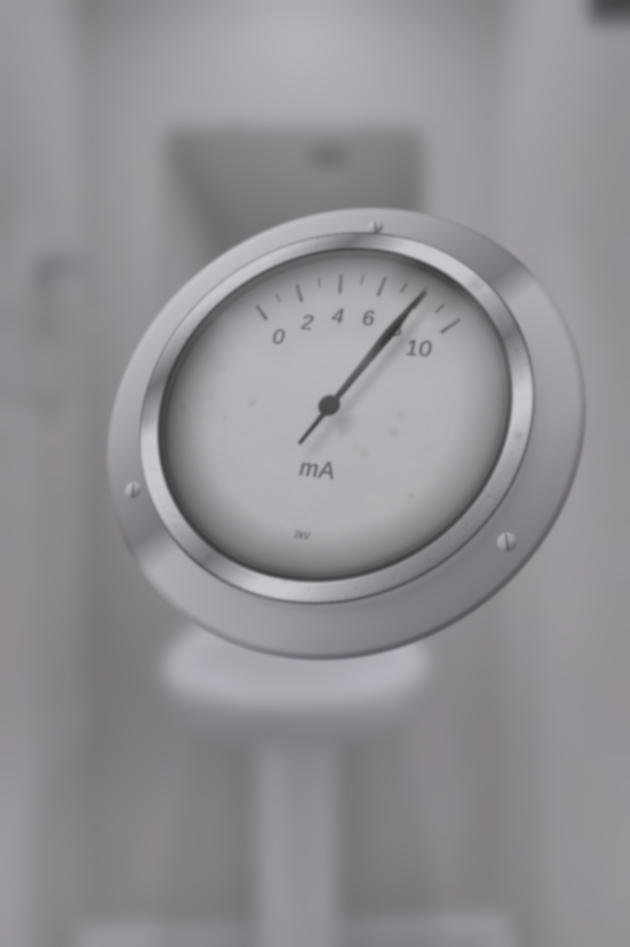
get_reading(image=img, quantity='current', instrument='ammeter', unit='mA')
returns 8 mA
